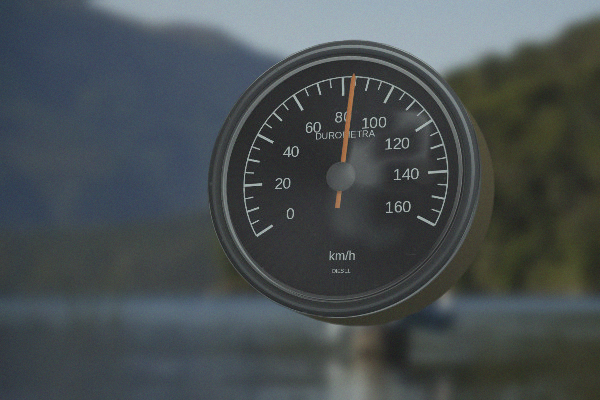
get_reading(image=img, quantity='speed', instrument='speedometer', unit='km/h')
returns 85 km/h
